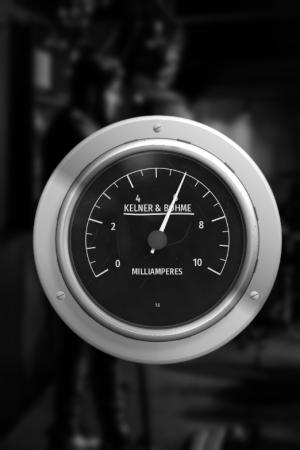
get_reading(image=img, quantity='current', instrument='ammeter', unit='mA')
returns 6 mA
